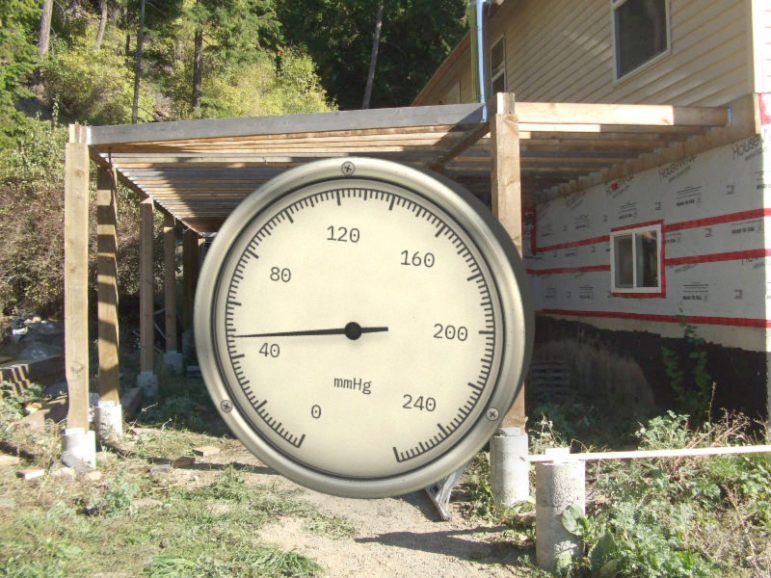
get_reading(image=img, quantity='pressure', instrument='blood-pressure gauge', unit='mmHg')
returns 48 mmHg
